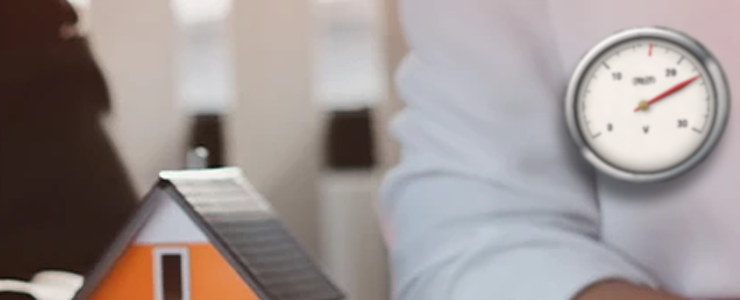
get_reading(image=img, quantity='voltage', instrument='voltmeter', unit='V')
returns 23 V
